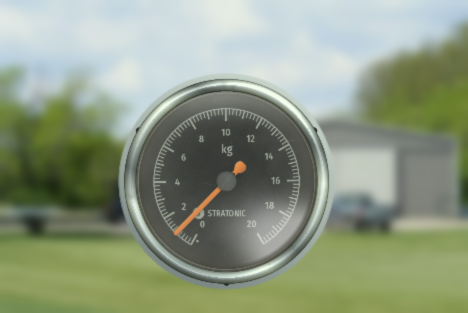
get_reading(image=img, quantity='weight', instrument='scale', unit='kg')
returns 1 kg
